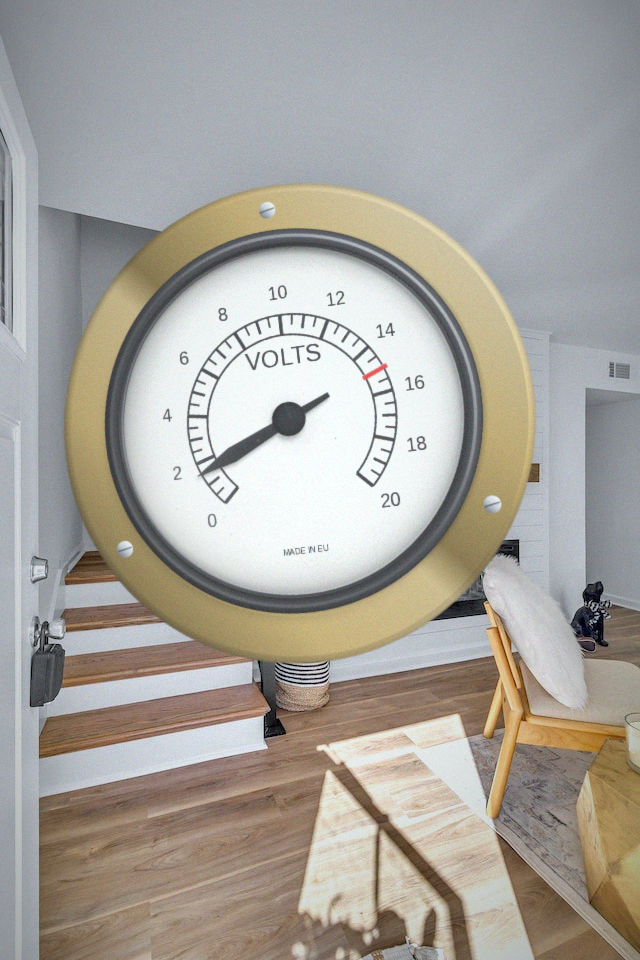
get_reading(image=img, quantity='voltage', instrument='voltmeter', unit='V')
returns 1.5 V
